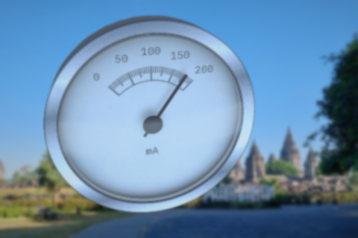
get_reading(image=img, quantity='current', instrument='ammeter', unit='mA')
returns 175 mA
